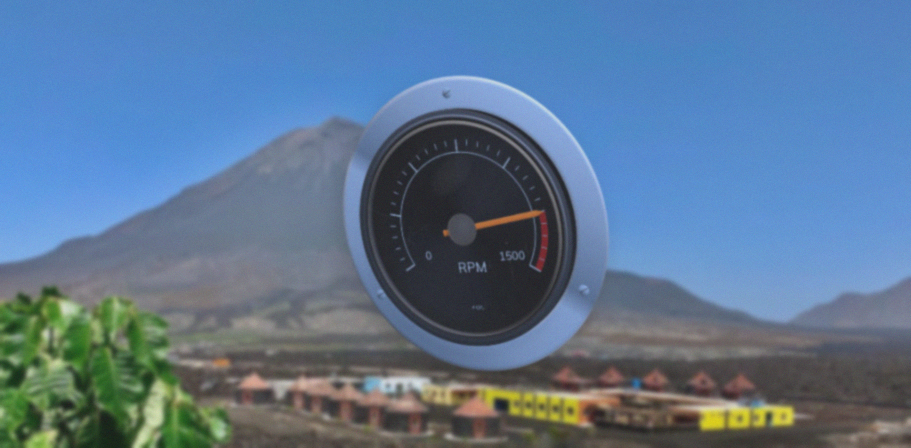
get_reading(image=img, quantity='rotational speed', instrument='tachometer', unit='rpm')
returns 1250 rpm
